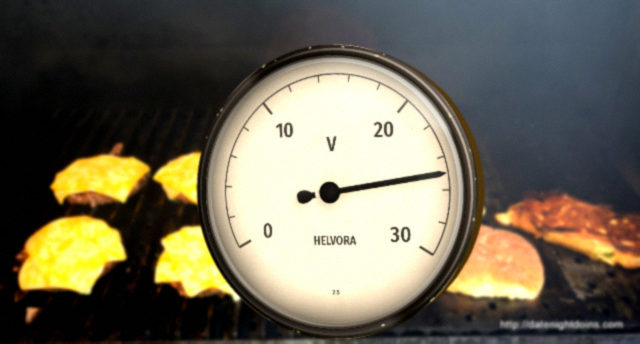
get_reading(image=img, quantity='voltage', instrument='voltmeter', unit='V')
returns 25 V
